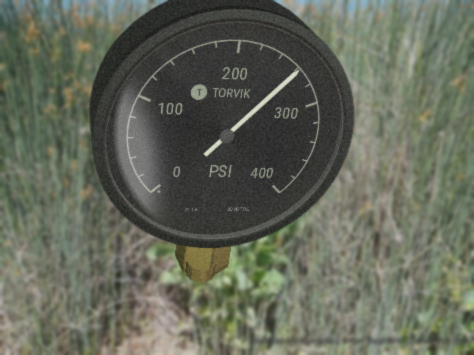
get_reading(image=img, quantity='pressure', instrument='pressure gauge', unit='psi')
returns 260 psi
